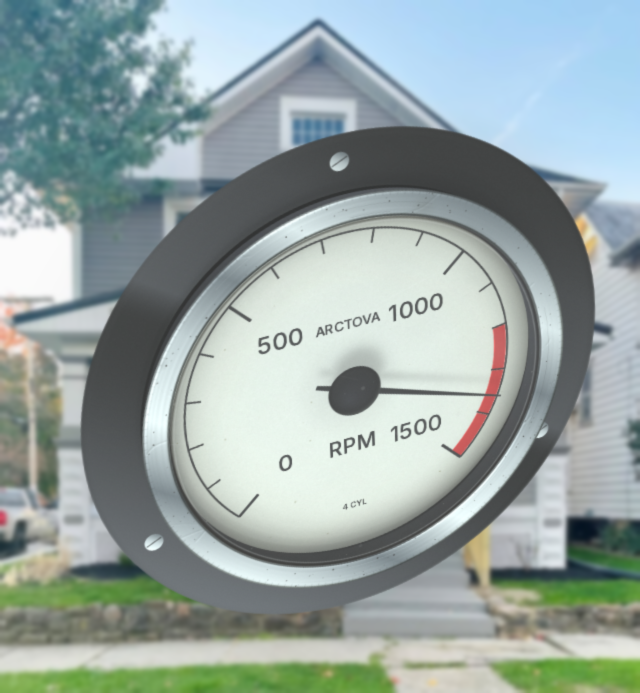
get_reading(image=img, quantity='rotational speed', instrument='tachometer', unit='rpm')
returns 1350 rpm
